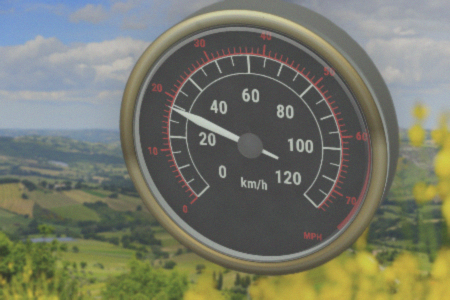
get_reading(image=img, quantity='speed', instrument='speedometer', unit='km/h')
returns 30 km/h
